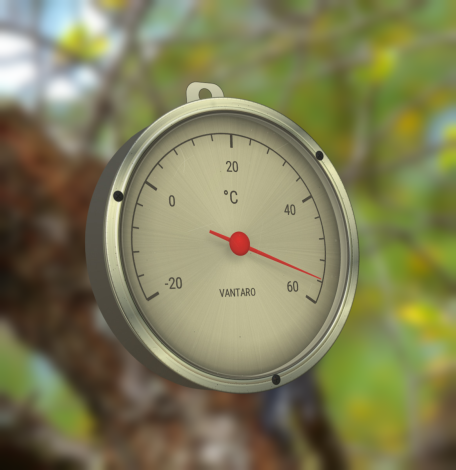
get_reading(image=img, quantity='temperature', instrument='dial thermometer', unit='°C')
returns 56 °C
